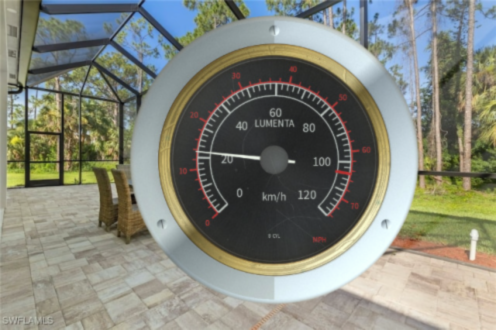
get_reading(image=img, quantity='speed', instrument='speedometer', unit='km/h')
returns 22 km/h
